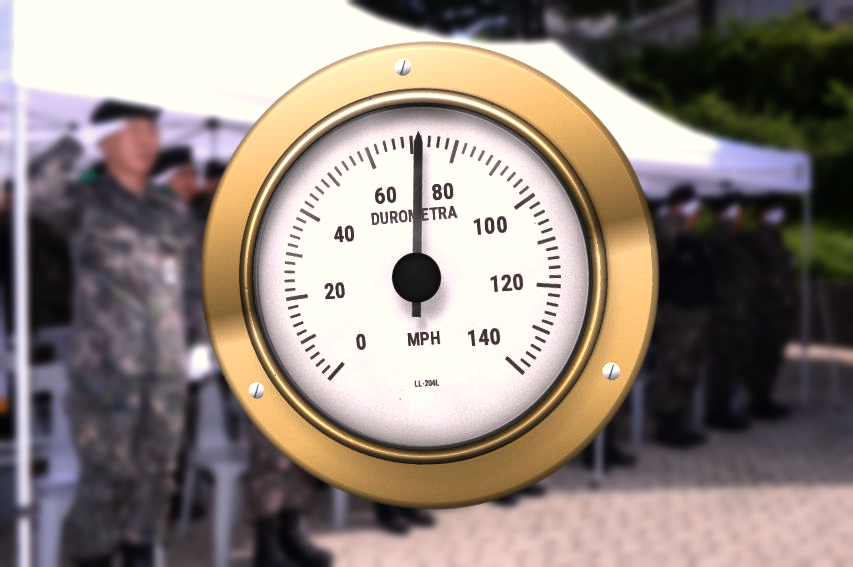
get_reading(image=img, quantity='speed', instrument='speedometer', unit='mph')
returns 72 mph
